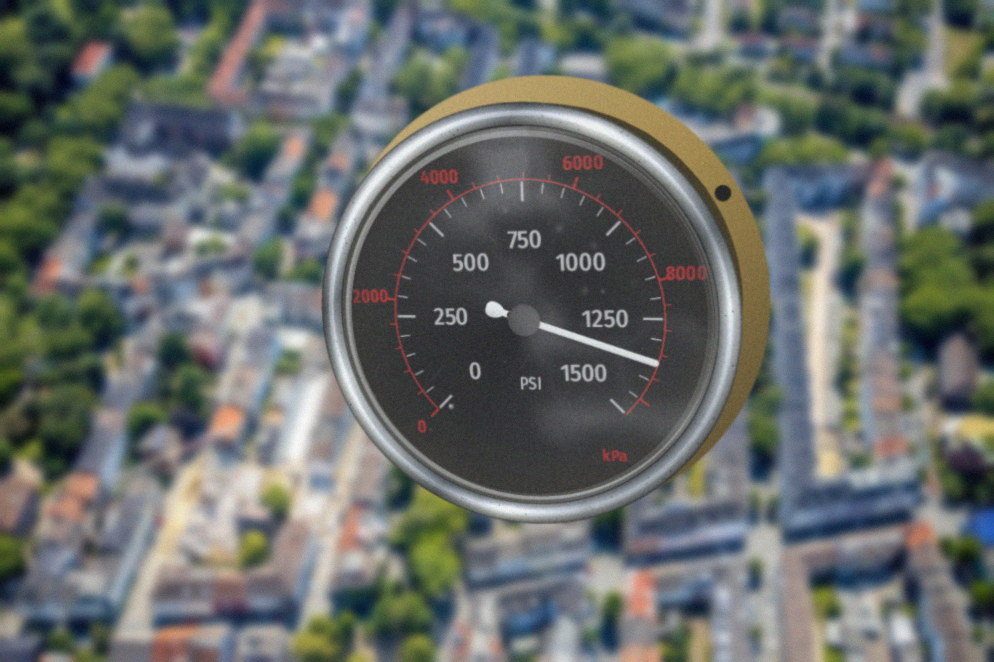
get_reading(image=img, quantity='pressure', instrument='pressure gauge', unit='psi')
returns 1350 psi
